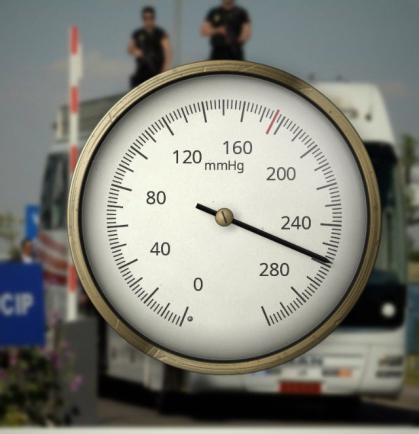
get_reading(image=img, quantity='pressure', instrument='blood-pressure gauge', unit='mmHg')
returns 258 mmHg
